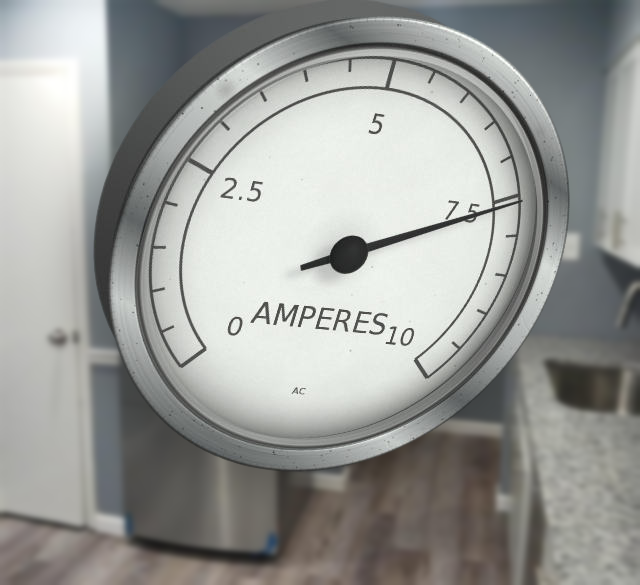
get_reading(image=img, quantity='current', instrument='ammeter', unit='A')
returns 7.5 A
